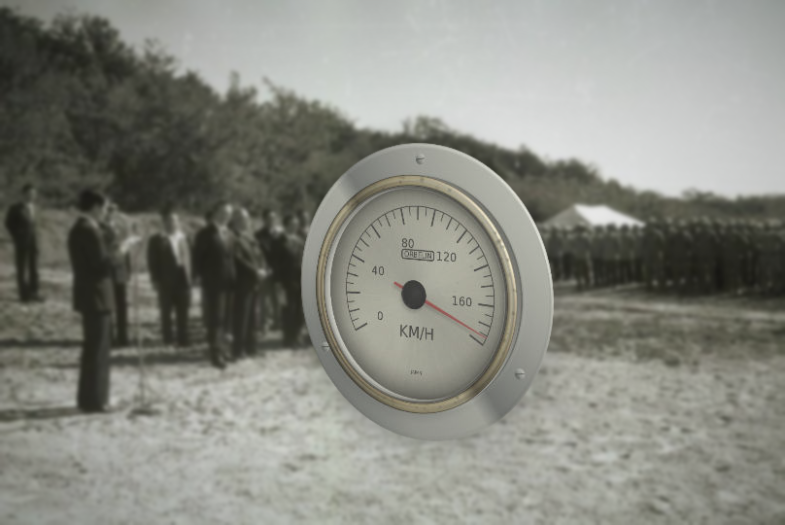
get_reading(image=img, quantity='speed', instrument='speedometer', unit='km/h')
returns 175 km/h
